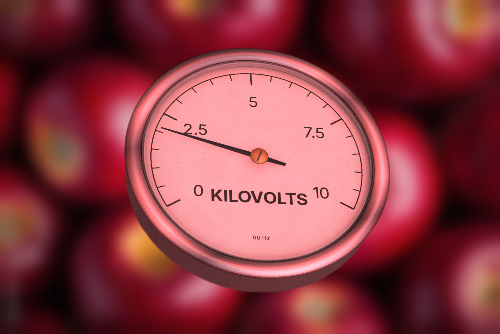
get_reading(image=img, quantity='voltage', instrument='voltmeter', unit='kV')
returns 2 kV
